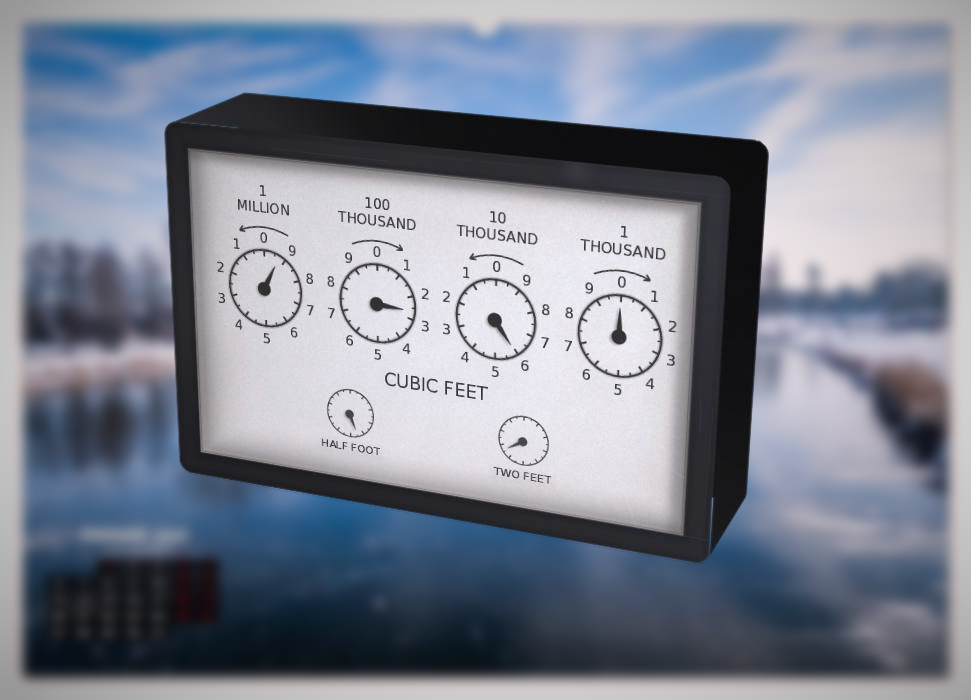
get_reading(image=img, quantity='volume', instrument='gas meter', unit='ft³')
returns 926000 ft³
